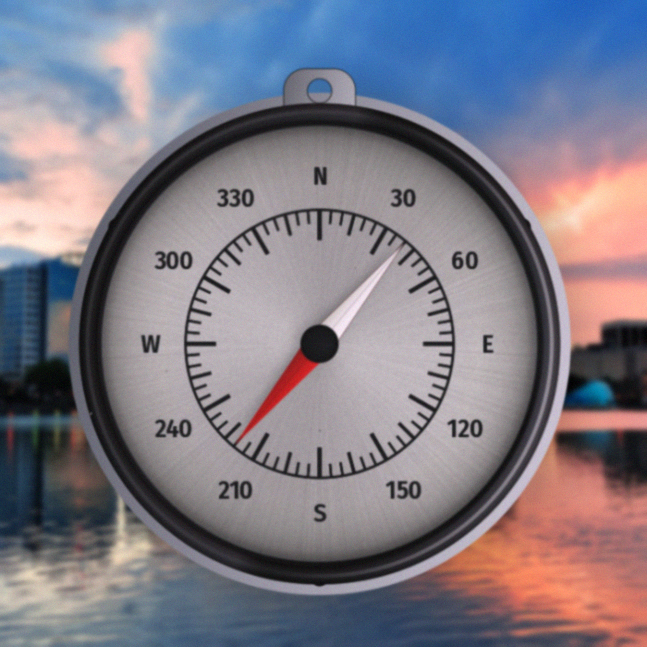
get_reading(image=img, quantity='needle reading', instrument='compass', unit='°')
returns 220 °
